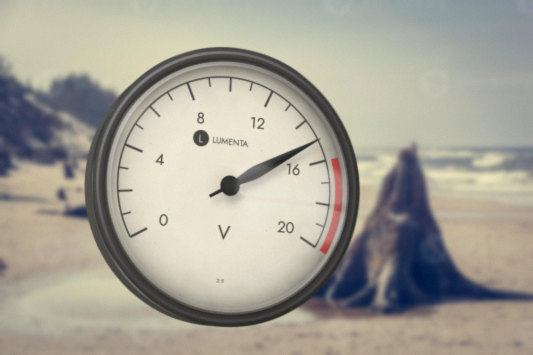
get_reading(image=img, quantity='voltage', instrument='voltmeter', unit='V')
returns 15 V
